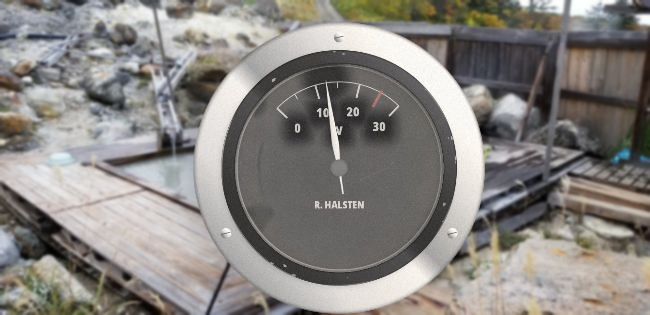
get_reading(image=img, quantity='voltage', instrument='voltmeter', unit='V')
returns 12.5 V
